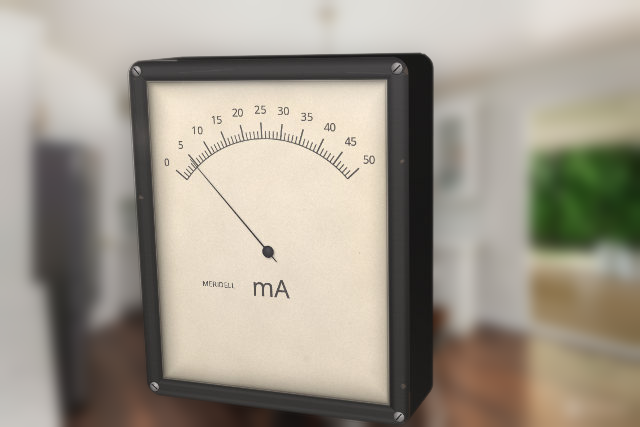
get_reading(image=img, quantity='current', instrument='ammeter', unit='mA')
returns 5 mA
